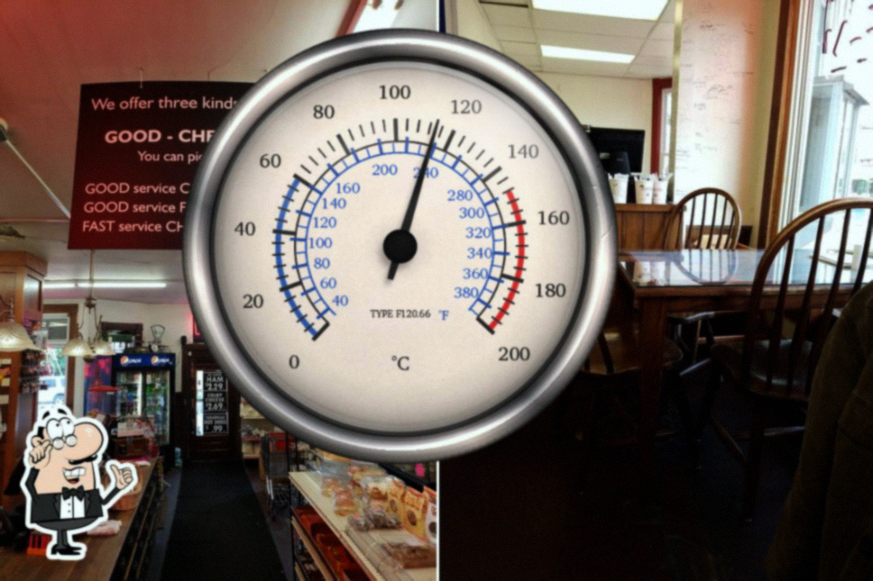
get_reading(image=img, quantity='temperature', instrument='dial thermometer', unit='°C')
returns 114 °C
